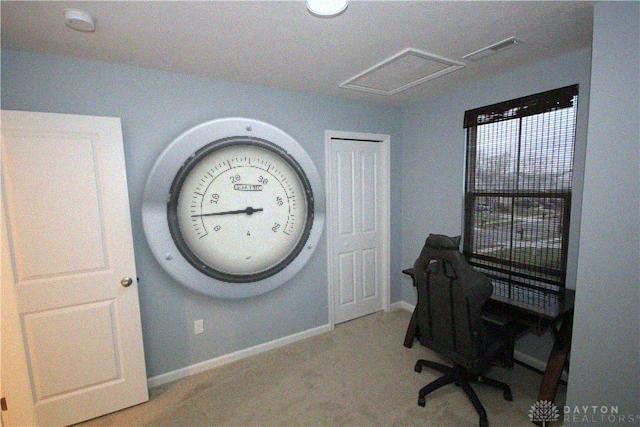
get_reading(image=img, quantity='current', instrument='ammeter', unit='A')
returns 5 A
